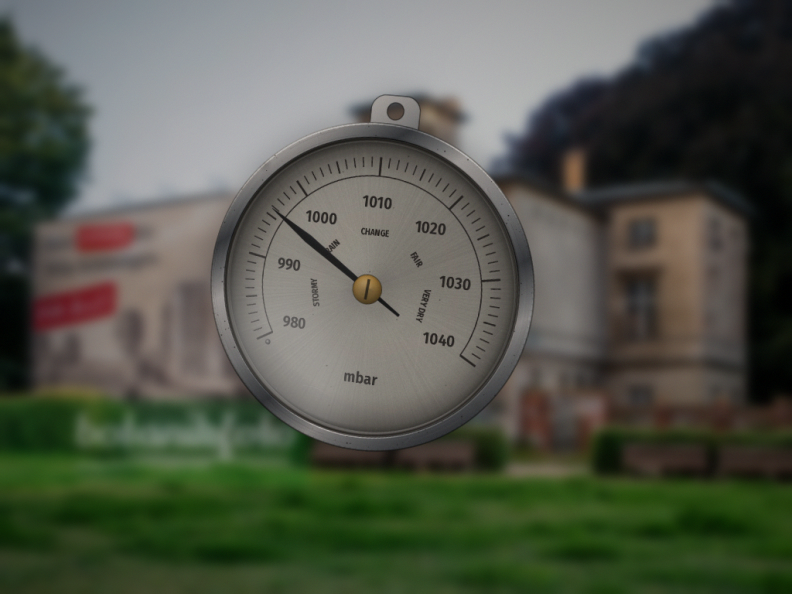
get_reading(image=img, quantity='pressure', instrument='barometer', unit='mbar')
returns 996 mbar
